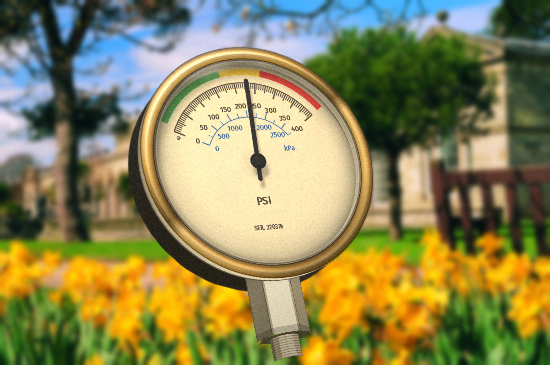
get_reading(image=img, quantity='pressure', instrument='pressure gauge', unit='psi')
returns 225 psi
